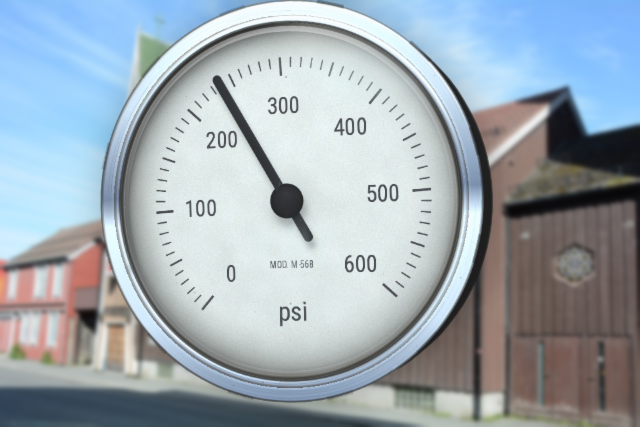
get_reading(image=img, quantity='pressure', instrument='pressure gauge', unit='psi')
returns 240 psi
